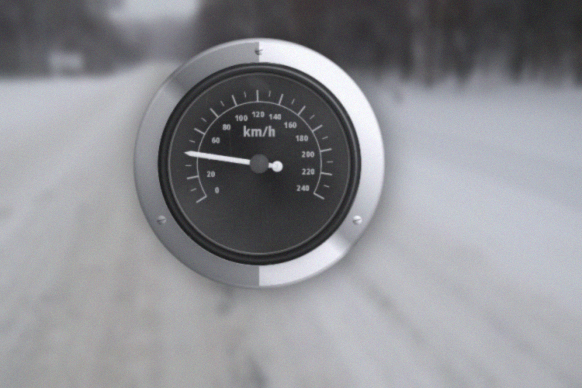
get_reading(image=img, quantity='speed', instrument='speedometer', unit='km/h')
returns 40 km/h
